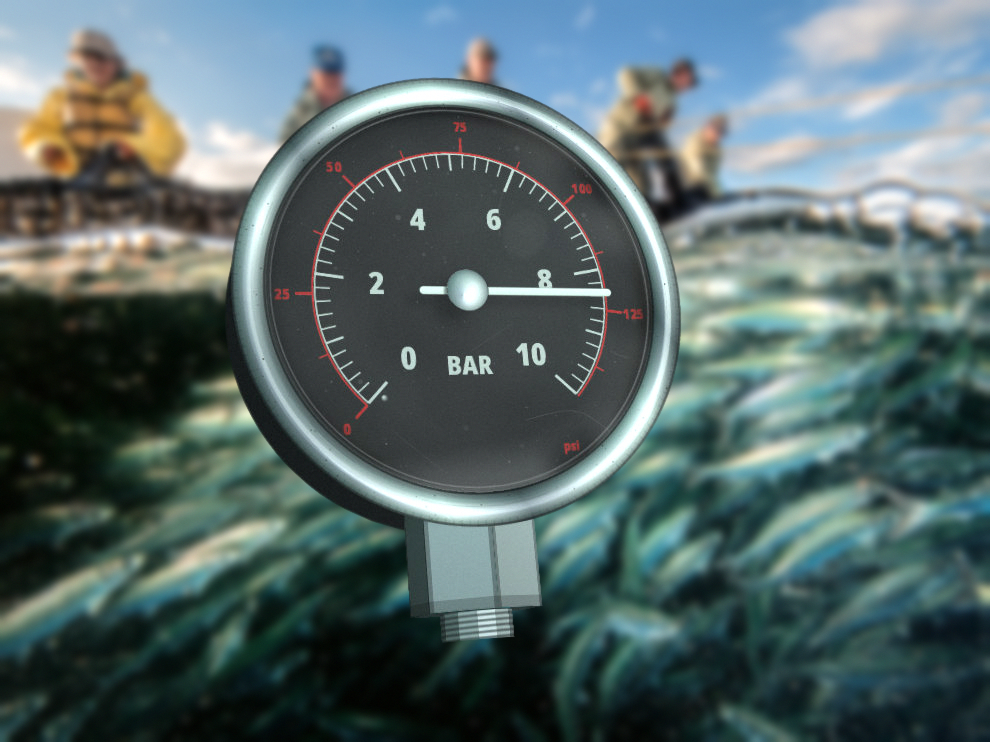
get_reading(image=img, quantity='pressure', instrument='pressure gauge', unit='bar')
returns 8.4 bar
